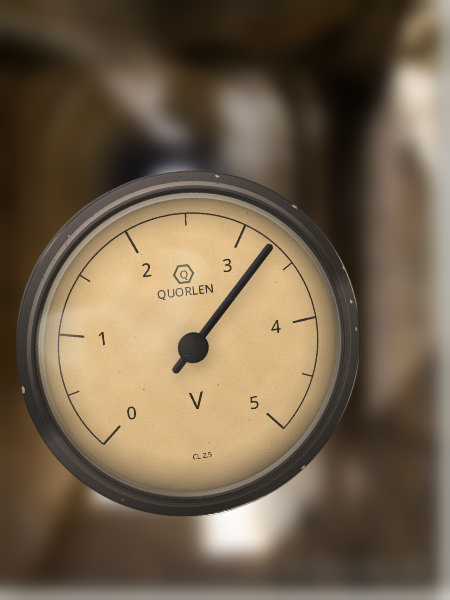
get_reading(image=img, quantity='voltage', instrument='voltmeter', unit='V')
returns 3.25 V
